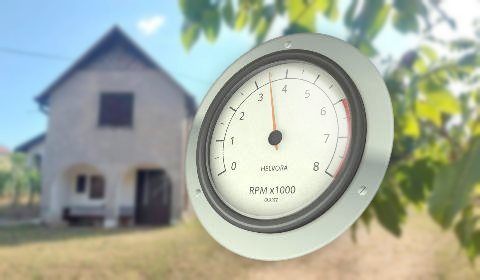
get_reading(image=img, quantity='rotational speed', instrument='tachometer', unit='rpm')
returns 3500 rpm
